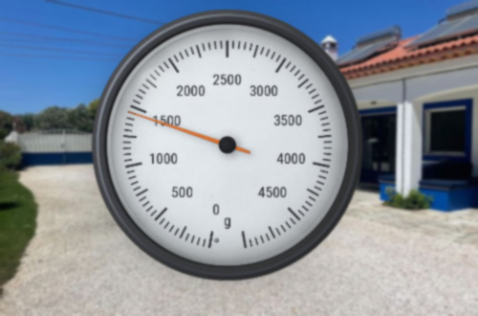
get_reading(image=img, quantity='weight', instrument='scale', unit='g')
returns 1450 g
